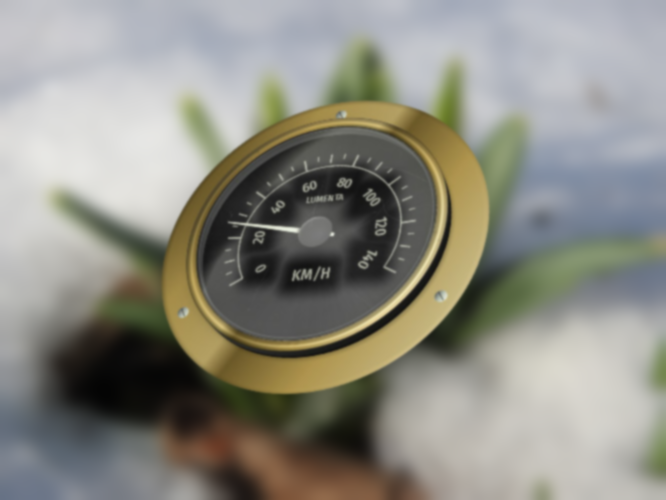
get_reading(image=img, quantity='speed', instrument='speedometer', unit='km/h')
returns 25 km/h
